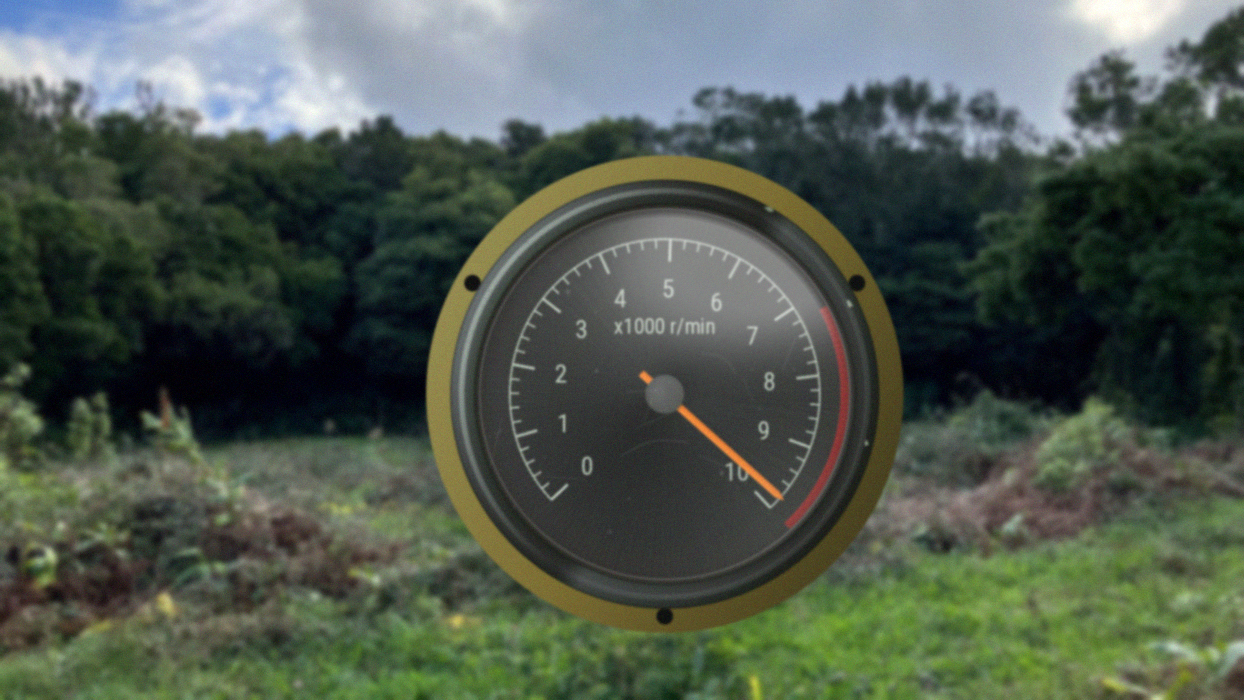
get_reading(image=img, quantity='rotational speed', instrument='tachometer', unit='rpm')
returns 9800 rpm
